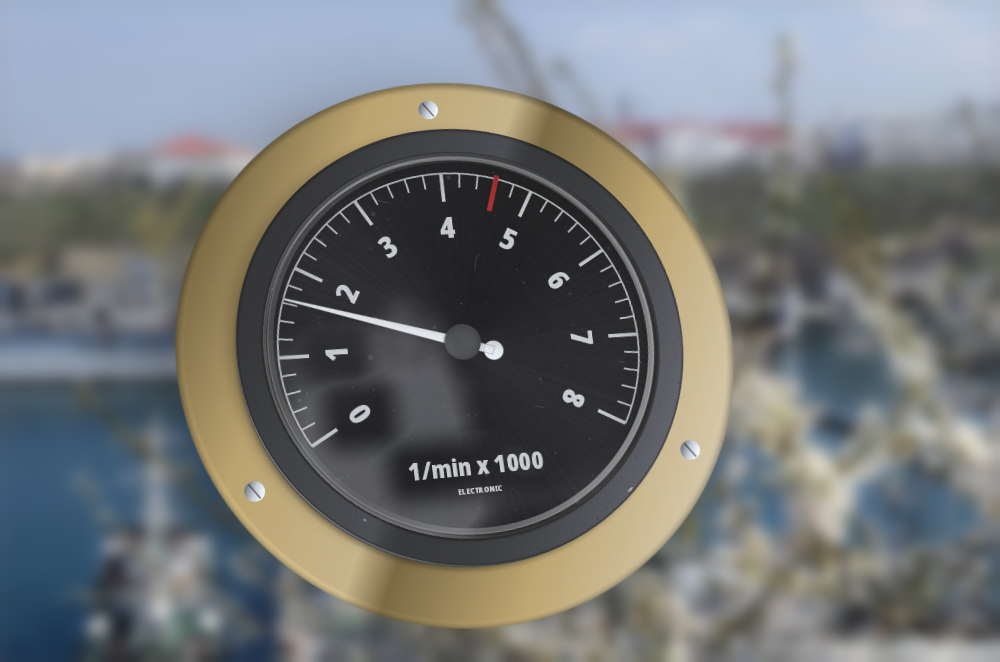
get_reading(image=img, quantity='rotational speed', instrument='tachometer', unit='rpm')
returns 1600 rpm
